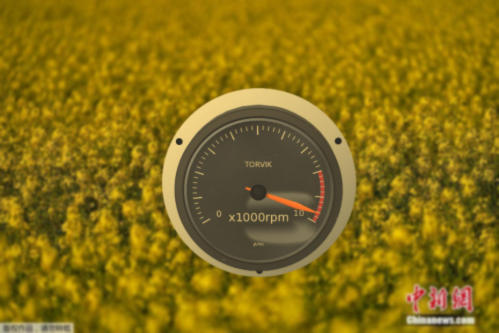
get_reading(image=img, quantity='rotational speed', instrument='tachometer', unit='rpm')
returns 9600 rpm
